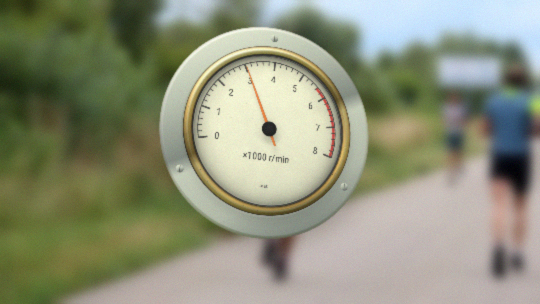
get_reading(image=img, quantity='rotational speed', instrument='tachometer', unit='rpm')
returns 3000 rpm
